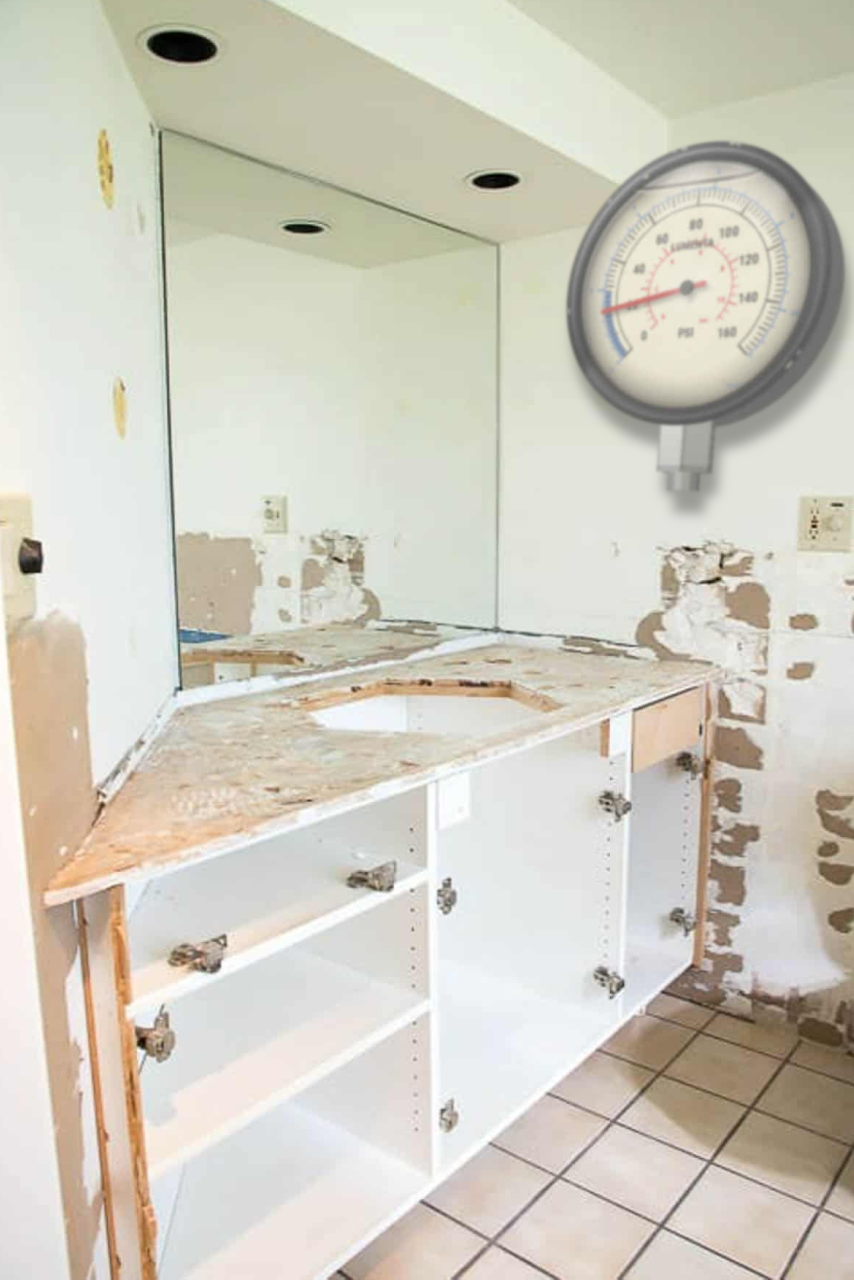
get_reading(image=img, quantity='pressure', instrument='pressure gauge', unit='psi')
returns 20 psi
